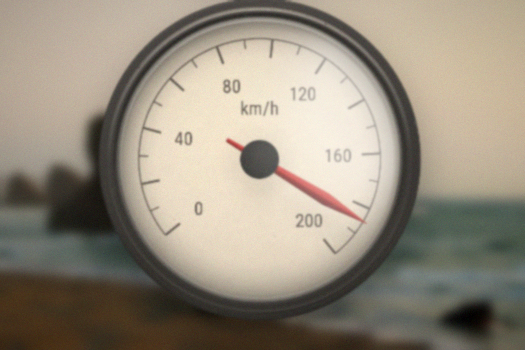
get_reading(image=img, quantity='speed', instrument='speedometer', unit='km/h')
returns 185 km/h
